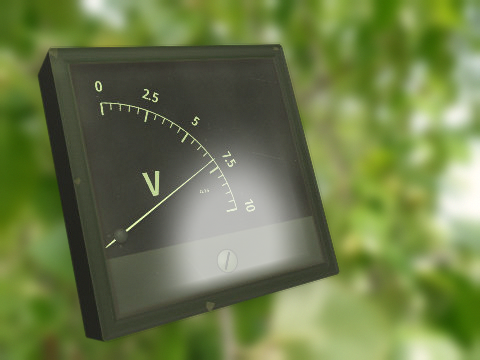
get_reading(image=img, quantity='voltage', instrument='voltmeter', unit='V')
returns 7 V
